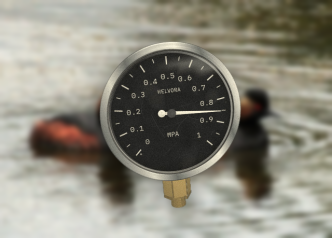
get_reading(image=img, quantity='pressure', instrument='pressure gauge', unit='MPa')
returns 0.85 MPa
